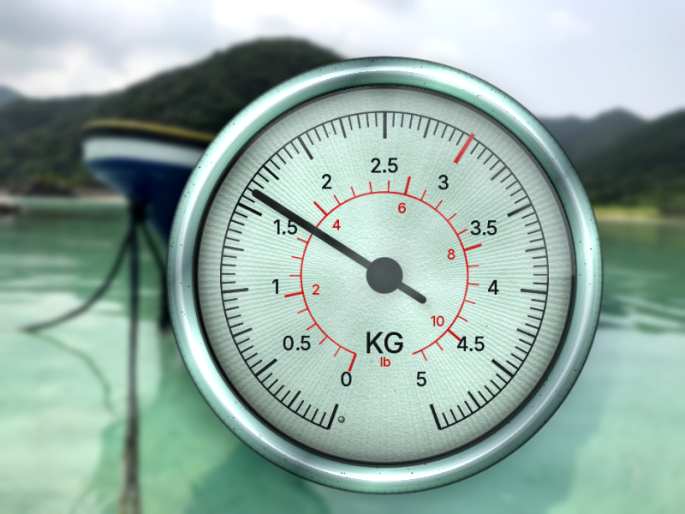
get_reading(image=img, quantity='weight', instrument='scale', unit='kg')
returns 1.6 kg
